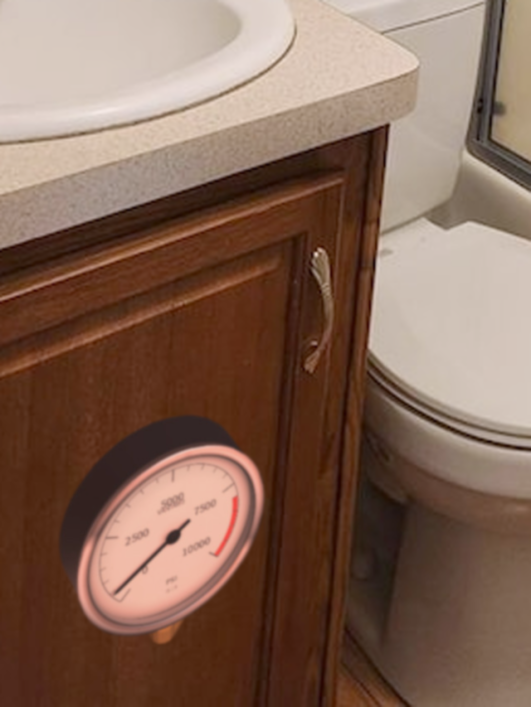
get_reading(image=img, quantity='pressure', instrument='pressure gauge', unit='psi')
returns 500 psi
